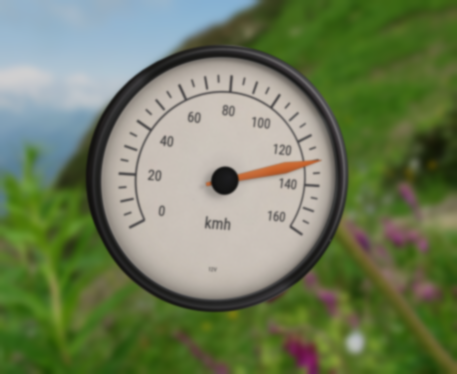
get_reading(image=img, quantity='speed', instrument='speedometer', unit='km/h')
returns 130 km/h
